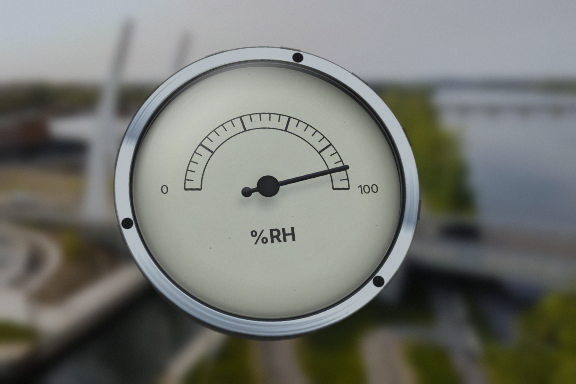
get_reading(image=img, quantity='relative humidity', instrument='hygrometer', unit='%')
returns 92 %
